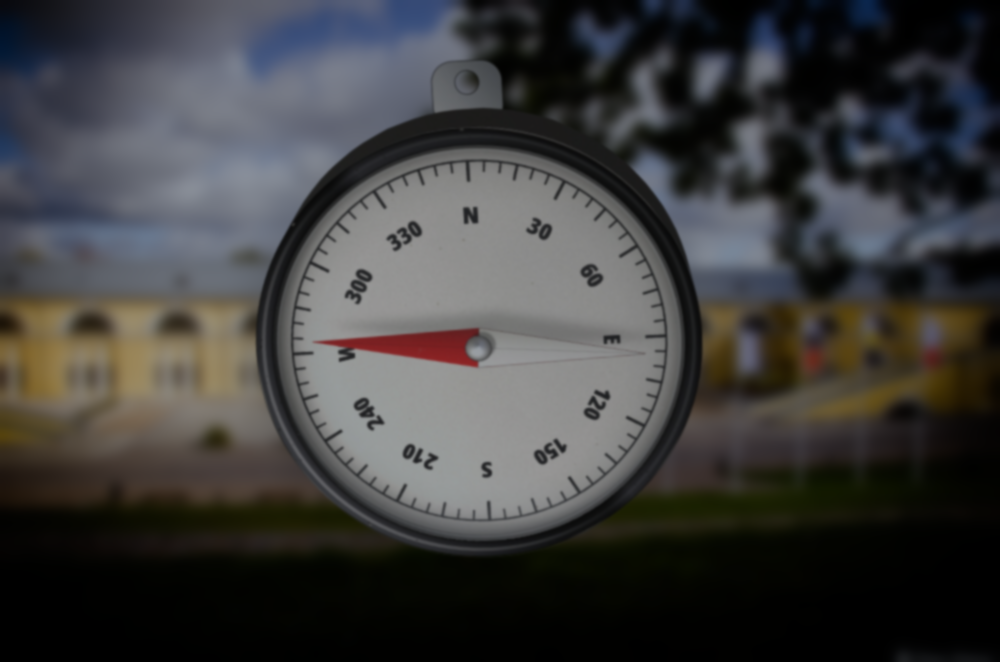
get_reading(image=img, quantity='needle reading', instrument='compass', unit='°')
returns 275 °
